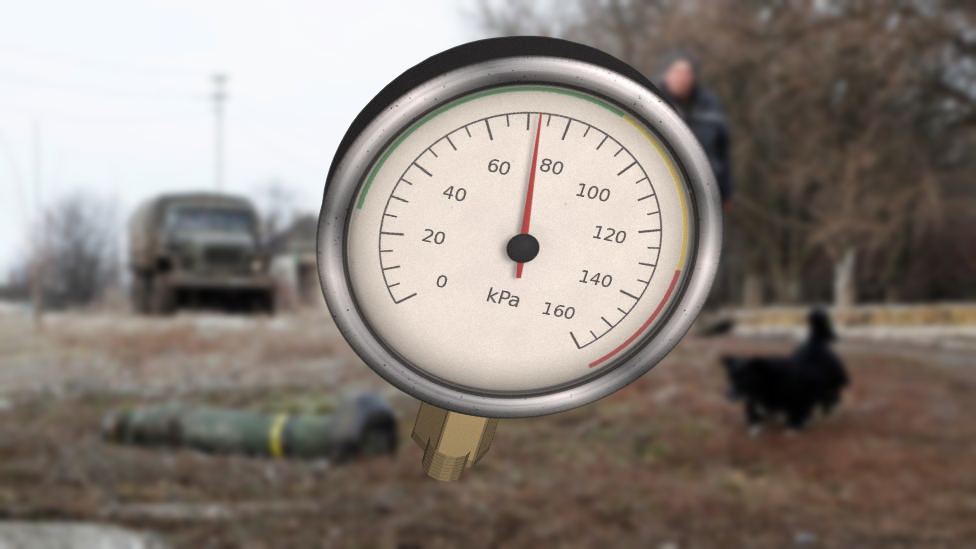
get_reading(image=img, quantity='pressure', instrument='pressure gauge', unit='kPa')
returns 72.5 kPa
